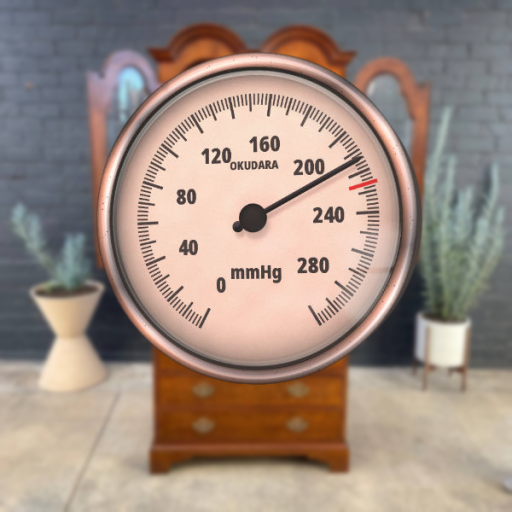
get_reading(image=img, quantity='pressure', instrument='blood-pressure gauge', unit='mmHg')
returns 214 mmHg
